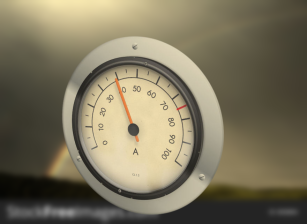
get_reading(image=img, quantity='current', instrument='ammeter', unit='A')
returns 40 A
